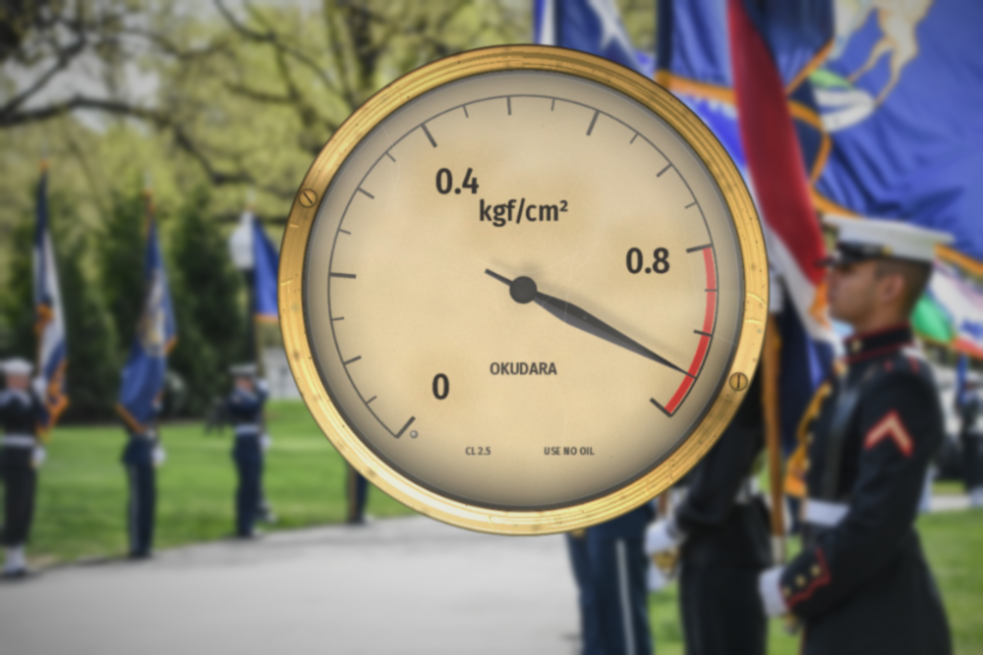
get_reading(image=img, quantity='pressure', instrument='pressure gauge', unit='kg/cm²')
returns 0.95 kg/cm²
